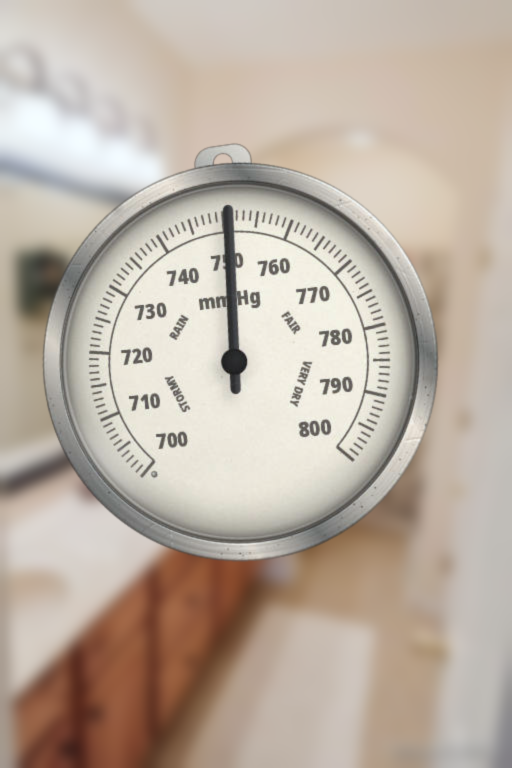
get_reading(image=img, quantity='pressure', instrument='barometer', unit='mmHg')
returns 751 mmHg
